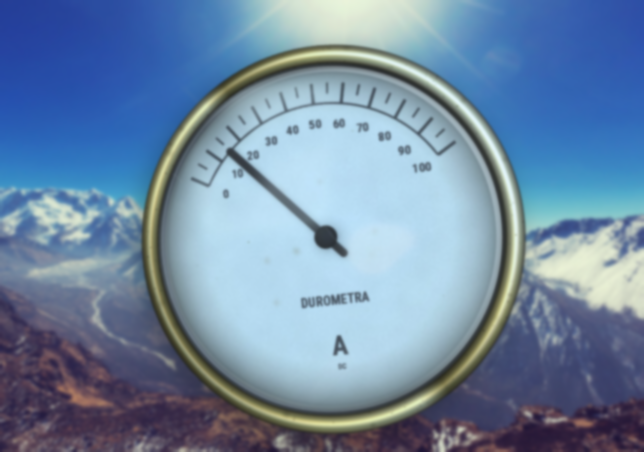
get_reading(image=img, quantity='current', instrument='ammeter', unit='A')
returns 15 A
